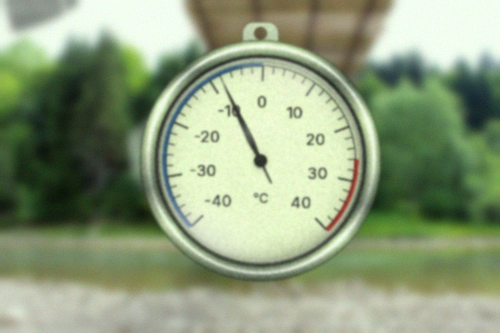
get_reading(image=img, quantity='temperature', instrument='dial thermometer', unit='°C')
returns -8 °C
